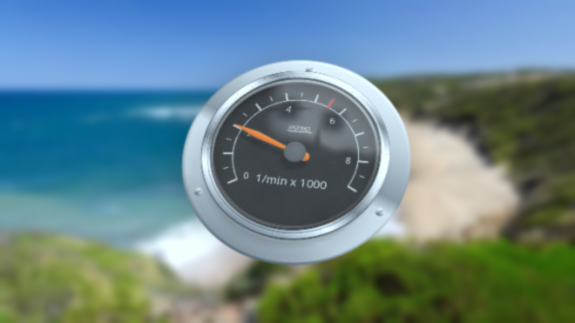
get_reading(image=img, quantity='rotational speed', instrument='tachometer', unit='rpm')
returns 2000 rpm
